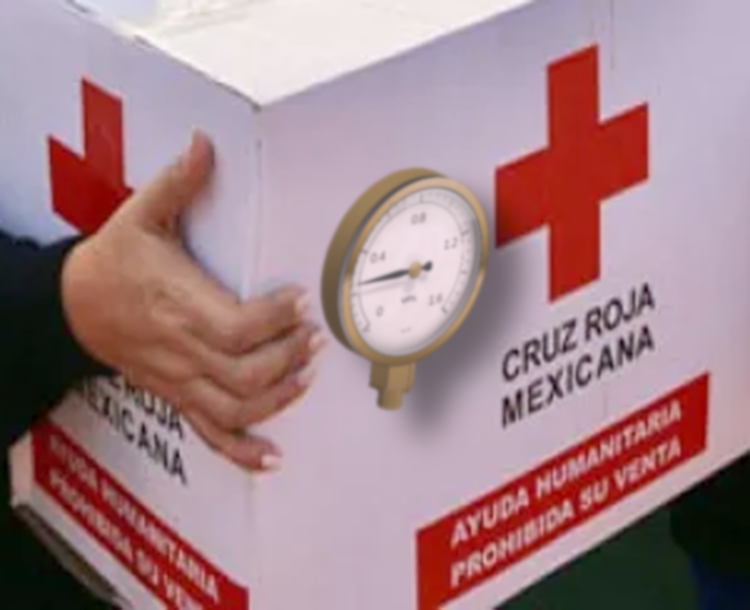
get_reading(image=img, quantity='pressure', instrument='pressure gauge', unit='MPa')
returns 0.25 MPa
